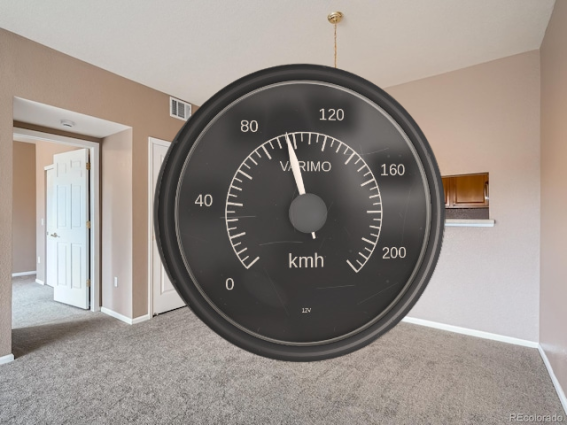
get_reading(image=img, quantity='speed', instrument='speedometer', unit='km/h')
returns 95 km/h
